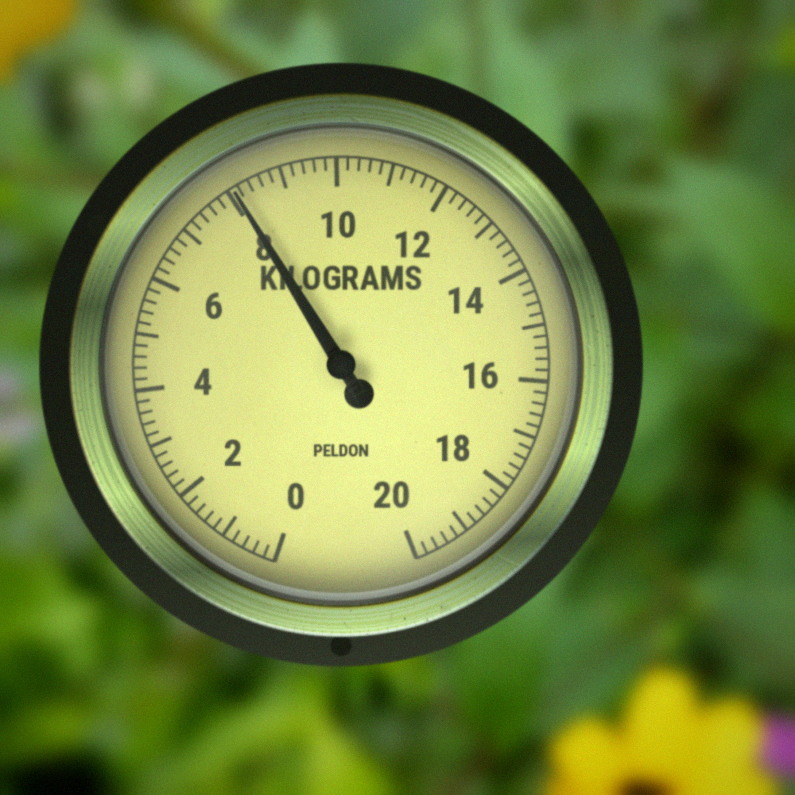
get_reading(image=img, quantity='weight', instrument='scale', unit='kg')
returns 8.1 kg
